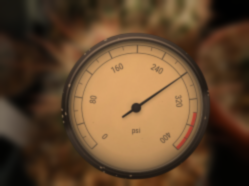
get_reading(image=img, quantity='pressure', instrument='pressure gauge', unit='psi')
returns 280 psi
